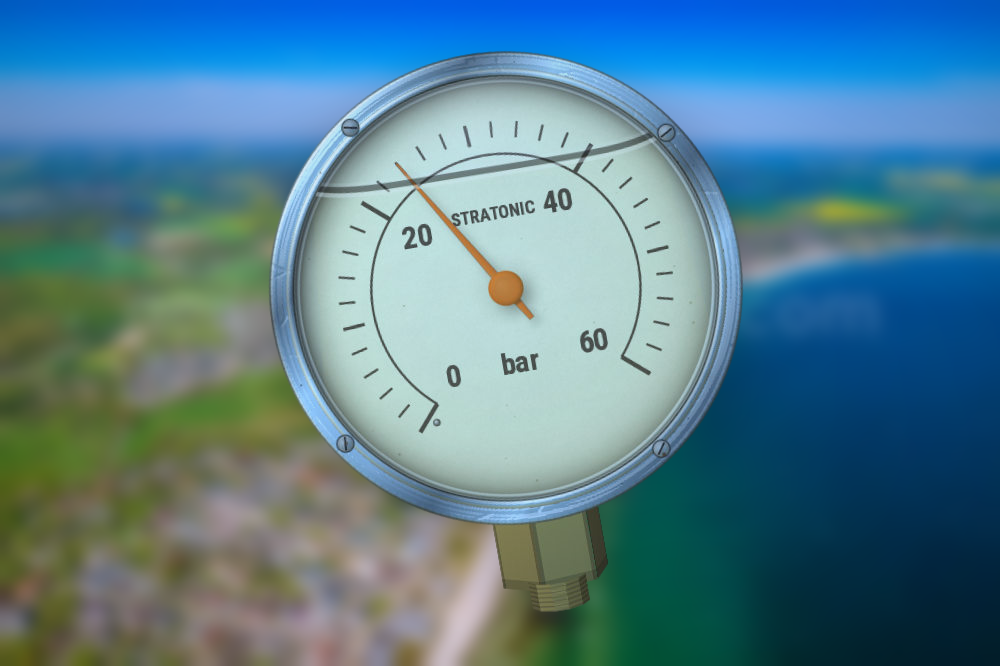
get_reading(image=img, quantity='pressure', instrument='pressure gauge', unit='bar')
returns 24 bar
